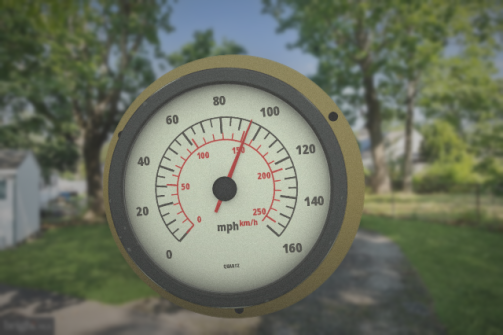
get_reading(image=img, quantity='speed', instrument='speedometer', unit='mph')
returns 95 mph
